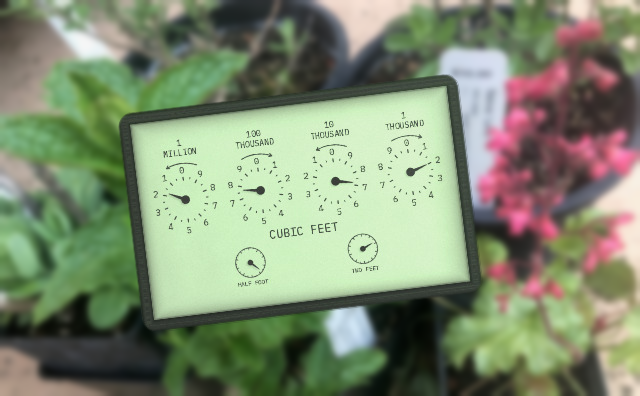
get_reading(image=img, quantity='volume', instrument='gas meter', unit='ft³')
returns 177200 ft³
